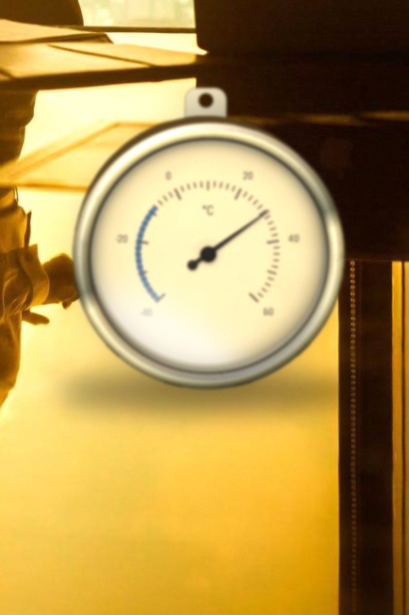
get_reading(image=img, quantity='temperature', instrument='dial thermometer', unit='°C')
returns 30 °C
